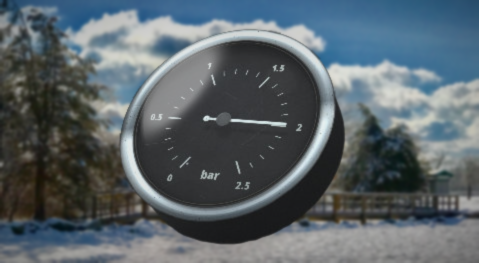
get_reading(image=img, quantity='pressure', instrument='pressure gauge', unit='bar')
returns 2 bar
